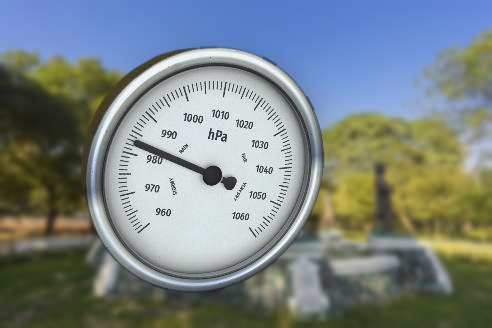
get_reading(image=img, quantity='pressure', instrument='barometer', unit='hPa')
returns 983 hPa
